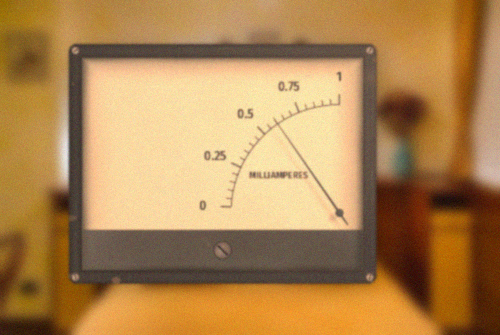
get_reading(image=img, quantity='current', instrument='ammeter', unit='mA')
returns 0.6 mA
